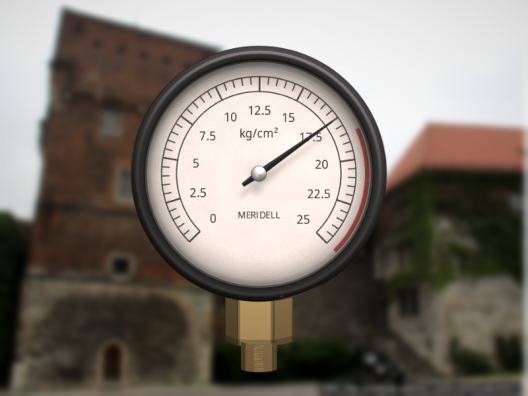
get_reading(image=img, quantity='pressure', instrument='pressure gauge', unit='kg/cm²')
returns 17.5 kg/cm²
